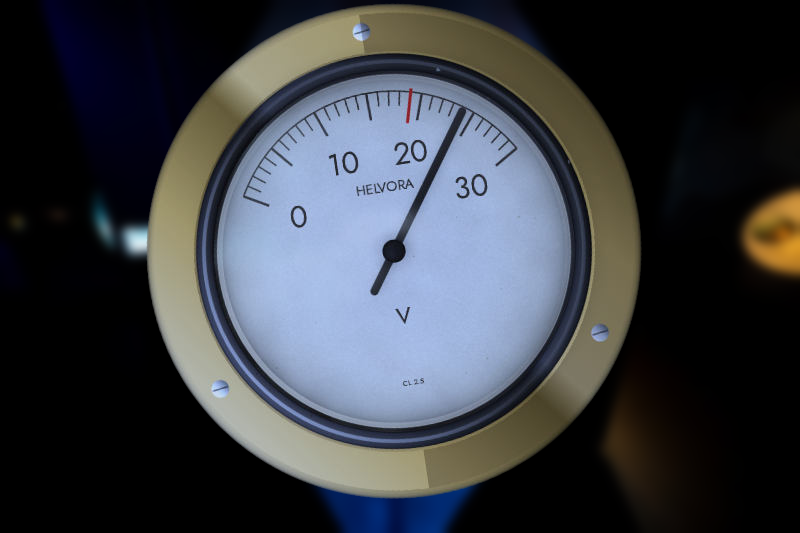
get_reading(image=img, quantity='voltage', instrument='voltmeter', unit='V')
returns 24 V
